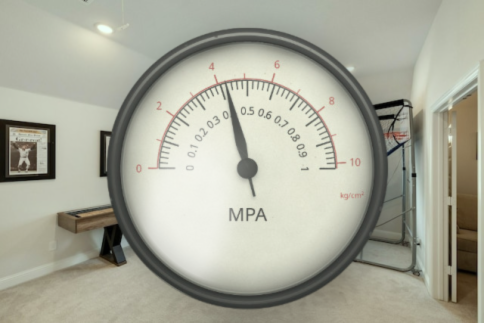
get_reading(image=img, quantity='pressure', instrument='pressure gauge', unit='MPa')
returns 0.42 MPa
